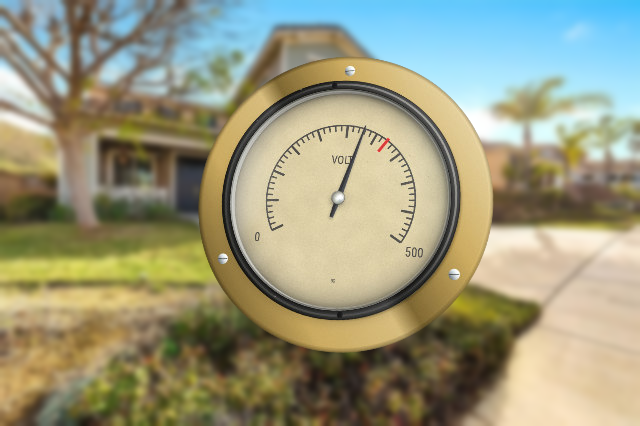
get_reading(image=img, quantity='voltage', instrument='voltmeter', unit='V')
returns 280 V
